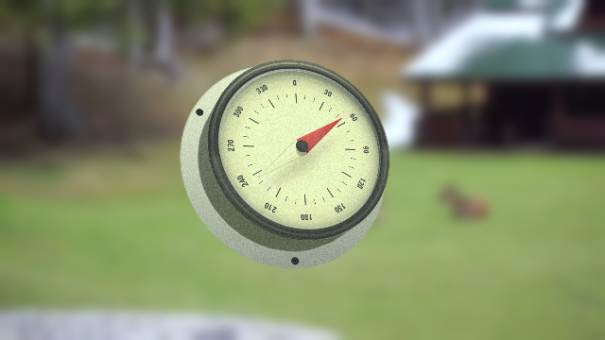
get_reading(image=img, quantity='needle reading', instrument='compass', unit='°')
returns 55 °
